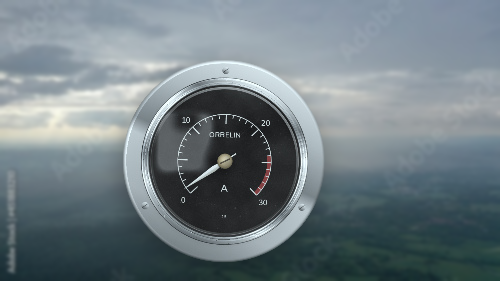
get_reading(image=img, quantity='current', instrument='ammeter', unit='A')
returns 1 A
